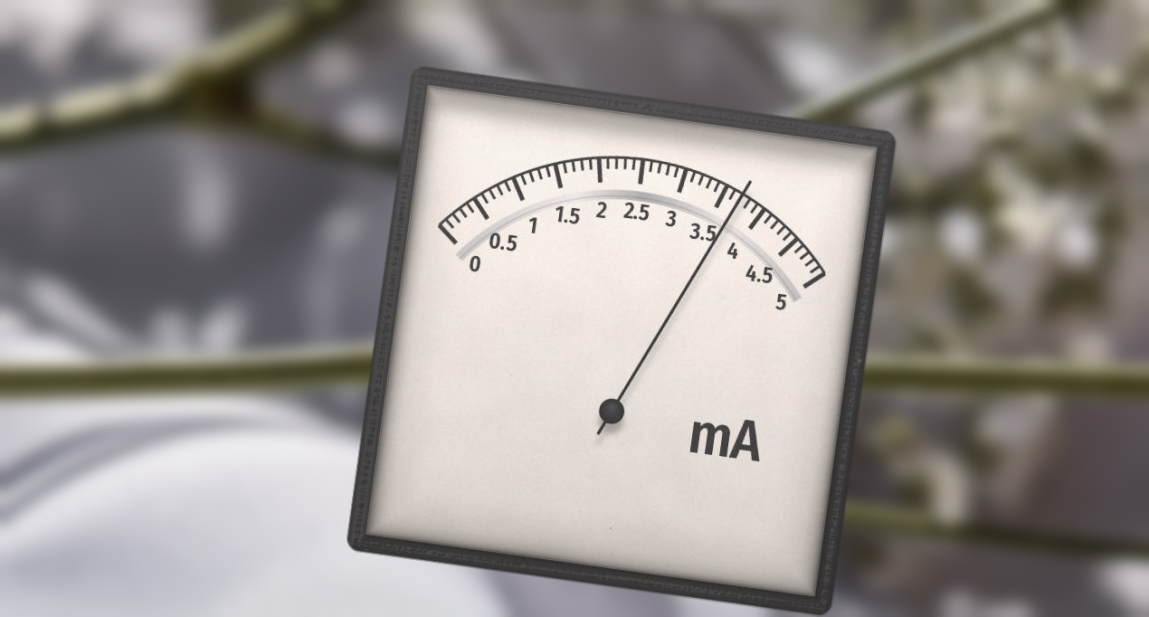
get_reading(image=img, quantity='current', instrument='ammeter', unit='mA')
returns 3.7 mA
